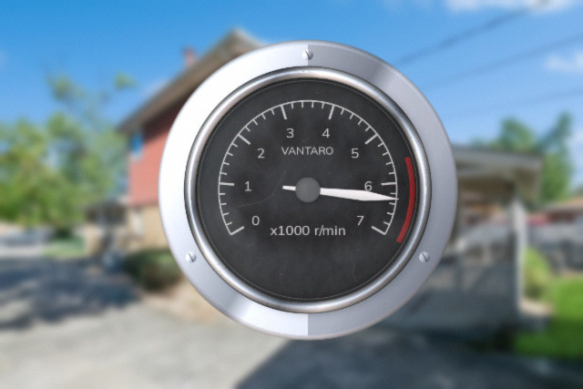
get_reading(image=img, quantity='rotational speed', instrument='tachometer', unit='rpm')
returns 6300 rpm
